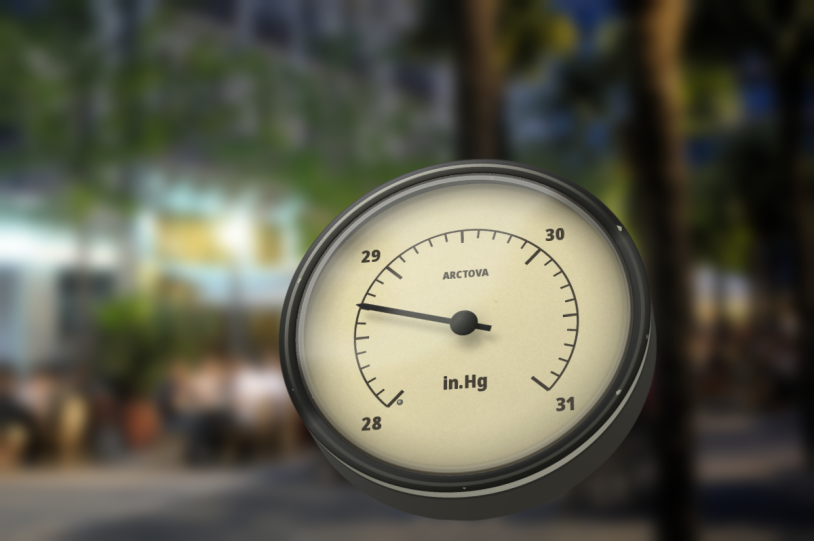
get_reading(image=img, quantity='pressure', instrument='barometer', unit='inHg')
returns 28.7 inHg
